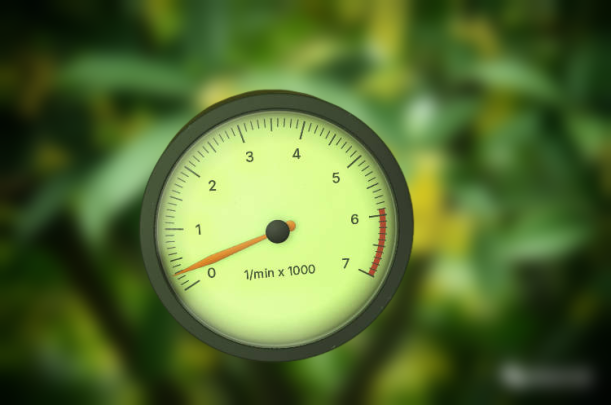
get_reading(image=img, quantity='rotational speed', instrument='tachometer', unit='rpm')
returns 300 rpm
